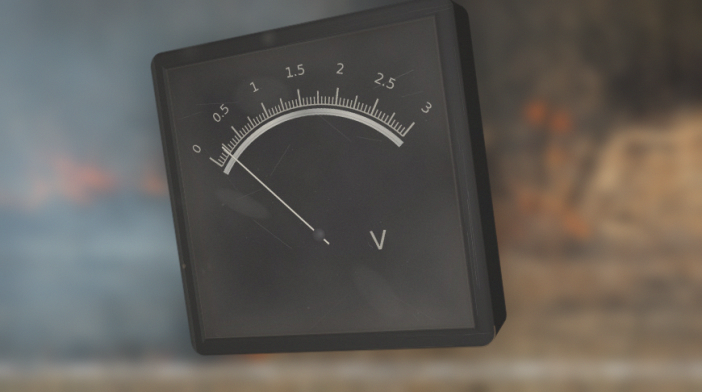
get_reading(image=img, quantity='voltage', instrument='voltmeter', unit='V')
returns 0.25 V
